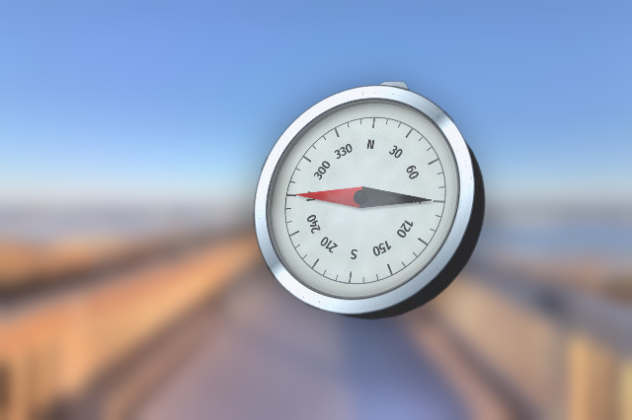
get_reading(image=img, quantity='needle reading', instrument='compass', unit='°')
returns 270 °
